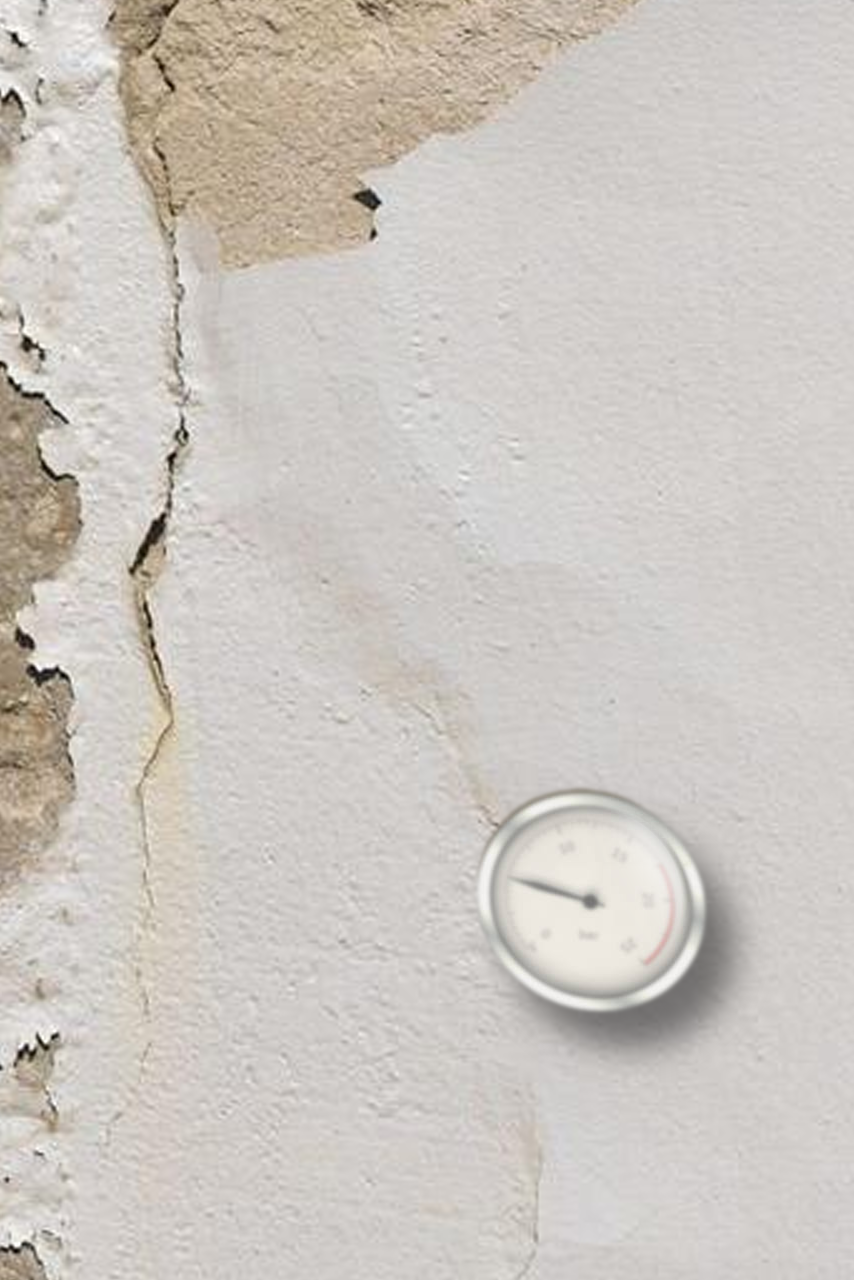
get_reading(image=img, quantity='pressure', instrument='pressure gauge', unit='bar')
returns 5 bar
